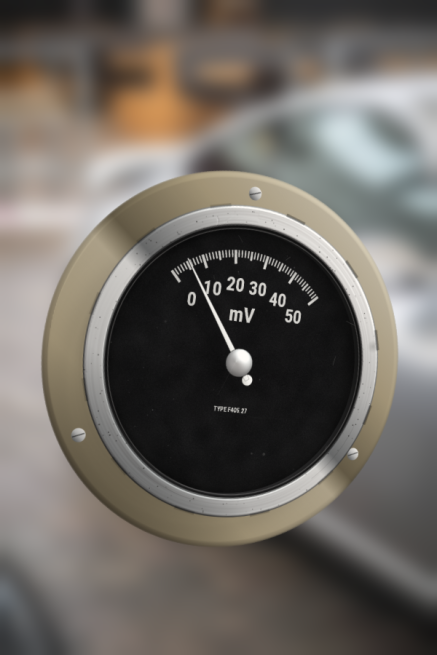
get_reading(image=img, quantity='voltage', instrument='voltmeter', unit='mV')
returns 5 mV
